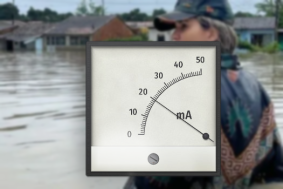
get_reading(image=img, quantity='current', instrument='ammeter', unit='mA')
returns 20 mA
